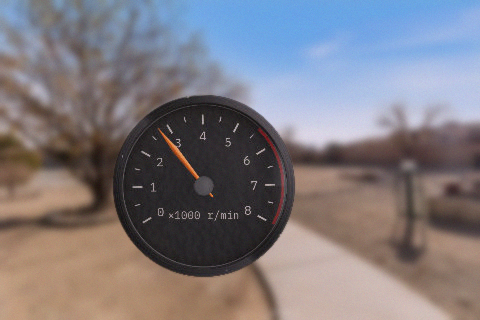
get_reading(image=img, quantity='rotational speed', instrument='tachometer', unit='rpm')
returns 2750 rpm
